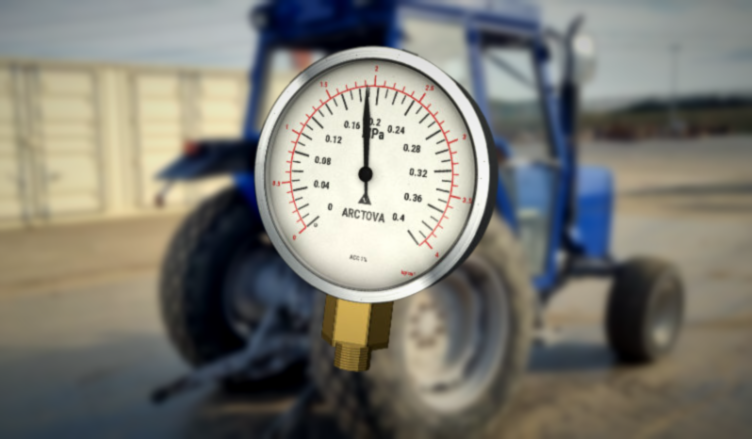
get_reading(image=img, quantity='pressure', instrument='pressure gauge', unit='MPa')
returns 0.19 MPa
